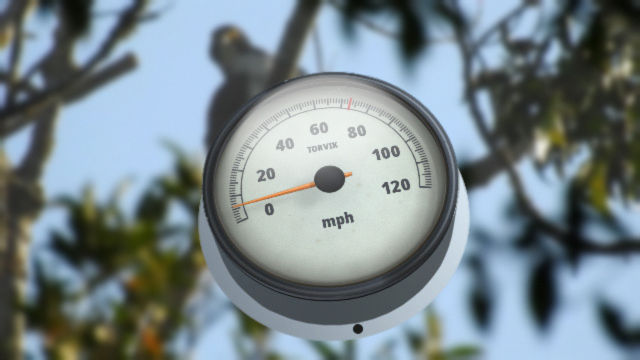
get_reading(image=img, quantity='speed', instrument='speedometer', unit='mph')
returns 5 mph
